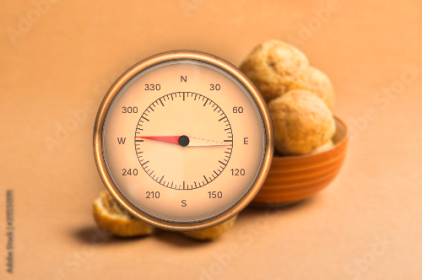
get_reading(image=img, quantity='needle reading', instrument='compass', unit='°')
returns 275 °
